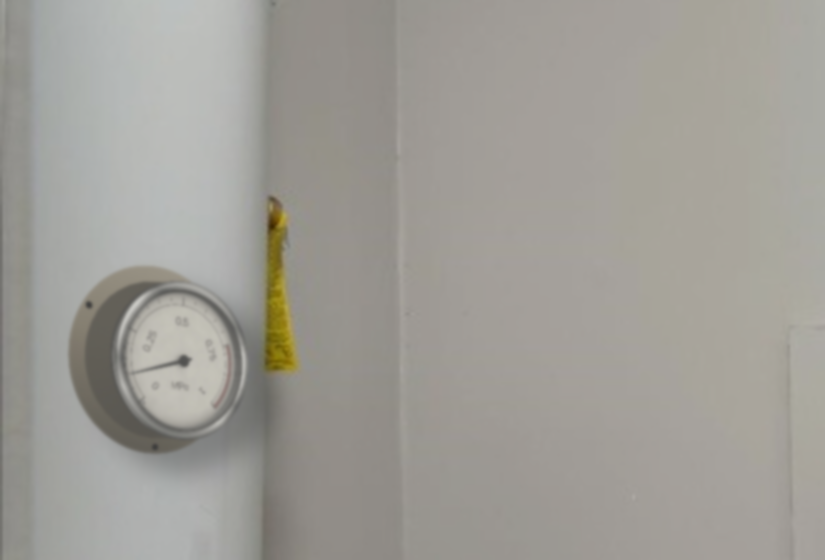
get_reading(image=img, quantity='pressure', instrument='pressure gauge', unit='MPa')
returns 0.1 MPa
